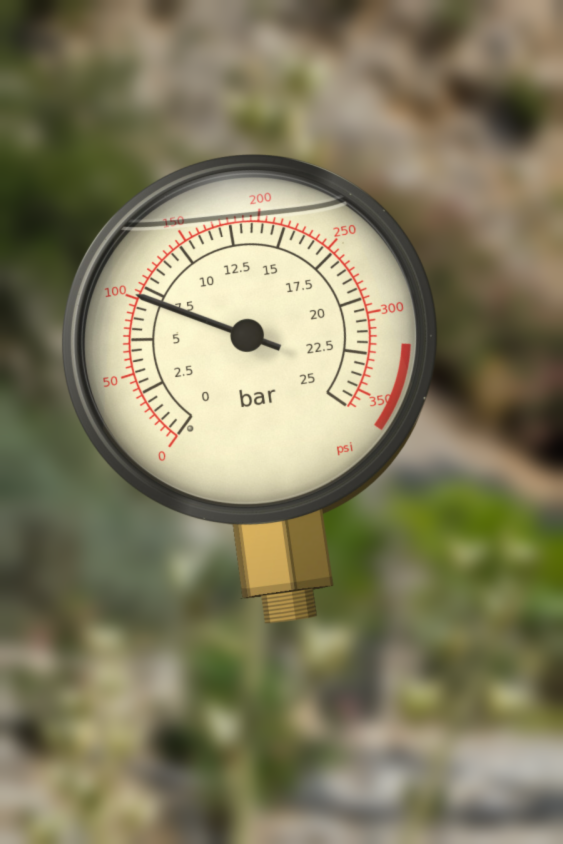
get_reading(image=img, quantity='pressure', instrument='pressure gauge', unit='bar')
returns 7 bar
